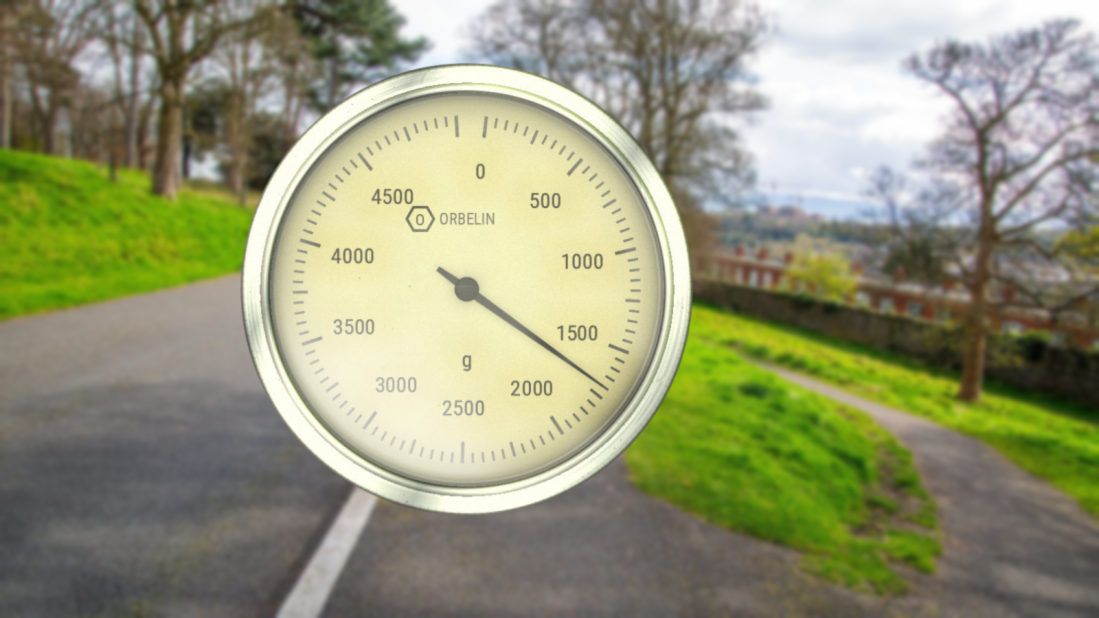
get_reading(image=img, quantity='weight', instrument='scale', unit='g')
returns 1700 g
